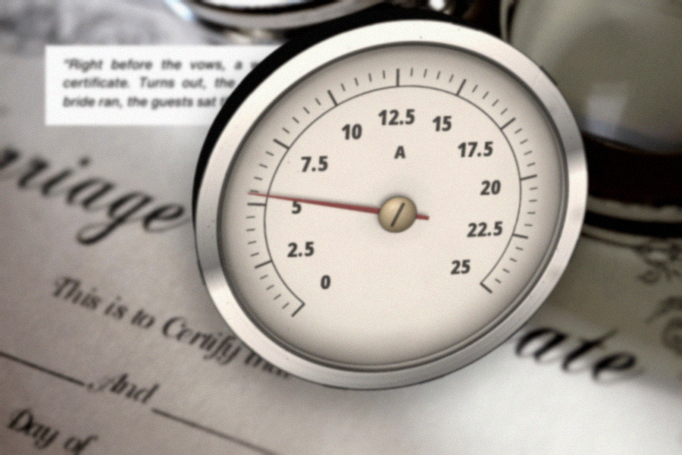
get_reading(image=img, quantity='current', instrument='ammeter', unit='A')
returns 5.5 A
